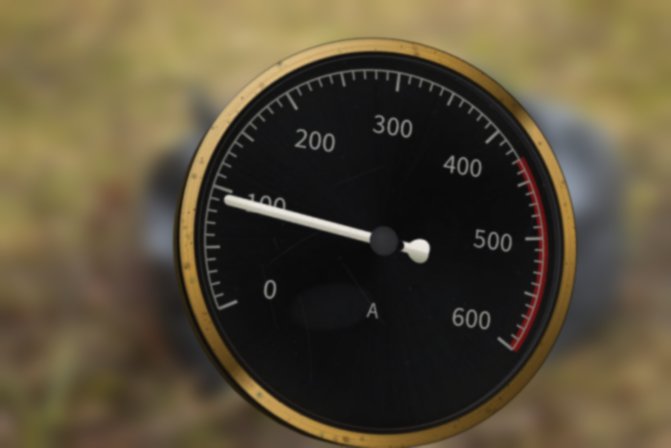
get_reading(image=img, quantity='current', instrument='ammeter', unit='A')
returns 90 A
